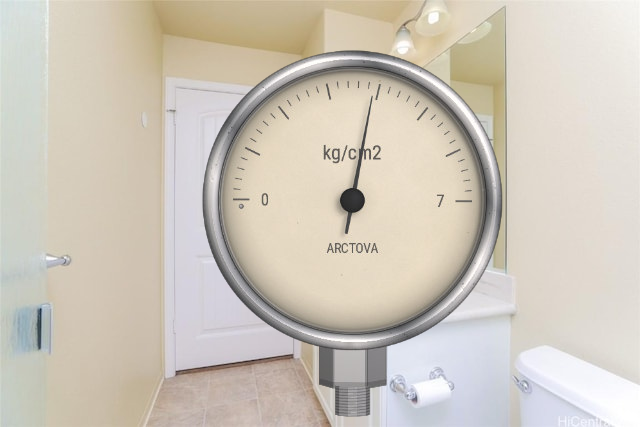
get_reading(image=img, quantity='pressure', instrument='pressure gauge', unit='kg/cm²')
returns 3.9 kg/cm²
